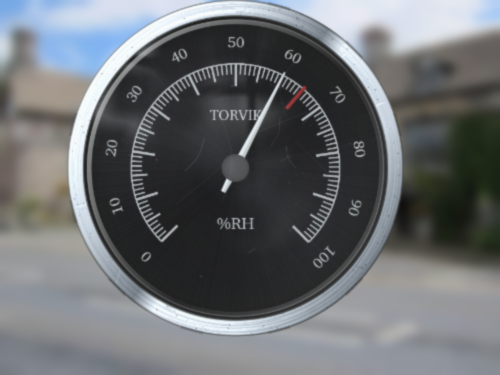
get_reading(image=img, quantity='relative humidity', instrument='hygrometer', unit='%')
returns 60 %
